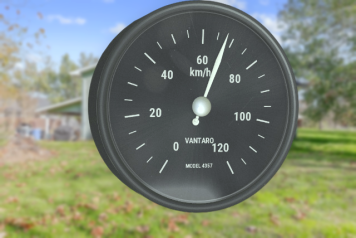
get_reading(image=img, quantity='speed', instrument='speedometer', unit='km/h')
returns 67.5 km/h
